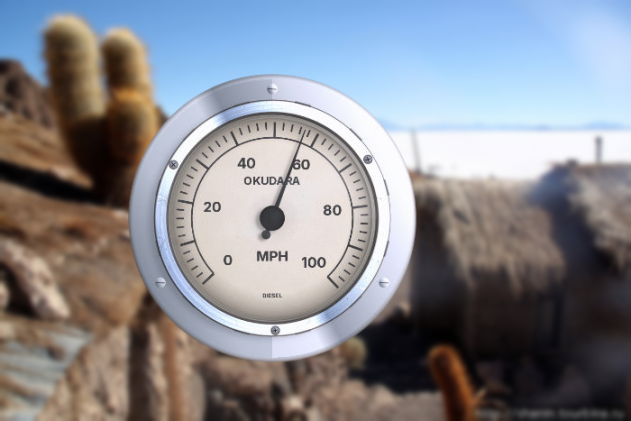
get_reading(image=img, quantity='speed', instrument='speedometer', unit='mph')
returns 57 mph
